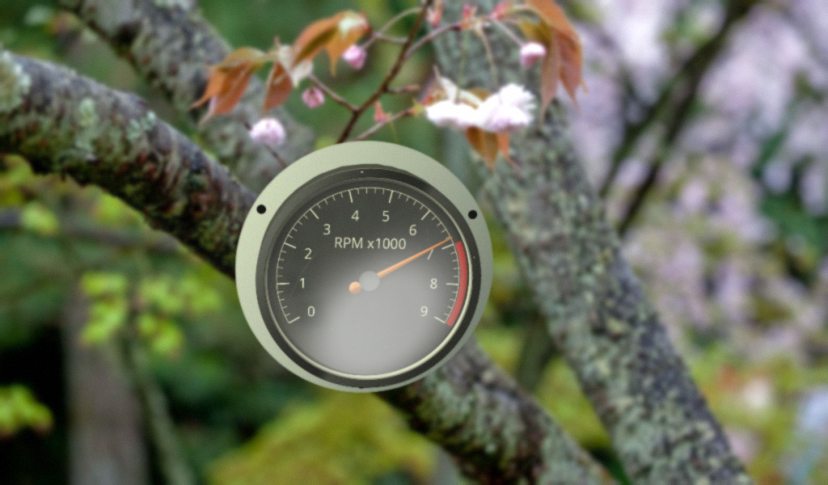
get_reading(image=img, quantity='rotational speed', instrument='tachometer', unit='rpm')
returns 6800 rpm
